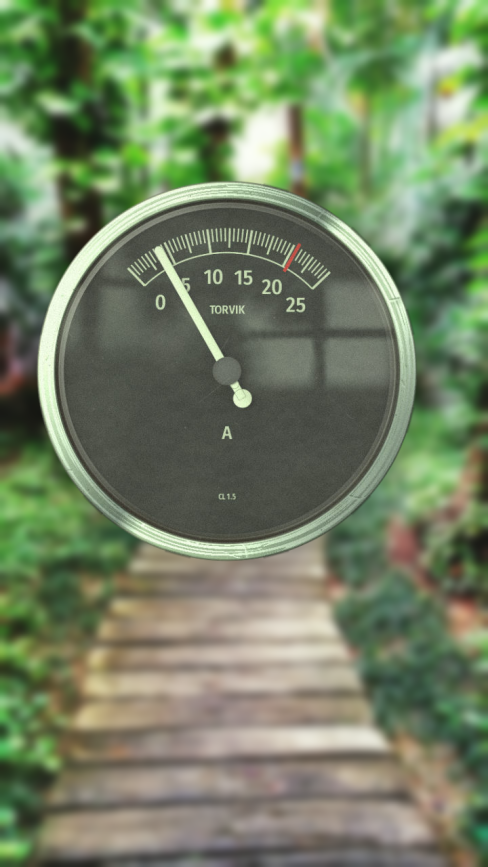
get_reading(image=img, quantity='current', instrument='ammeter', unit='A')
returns 4 A
